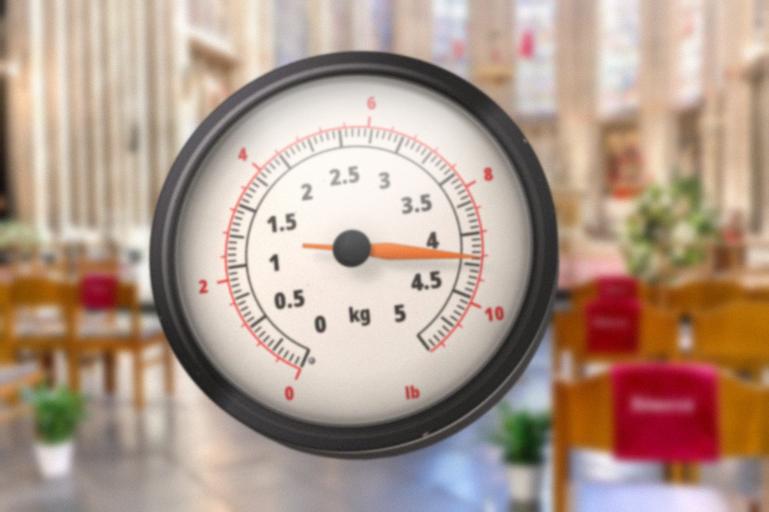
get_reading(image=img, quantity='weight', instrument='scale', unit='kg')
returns 4.2 kg
